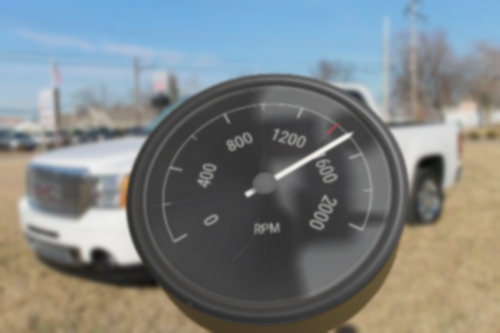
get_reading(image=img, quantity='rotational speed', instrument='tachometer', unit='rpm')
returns 1500 rpm
